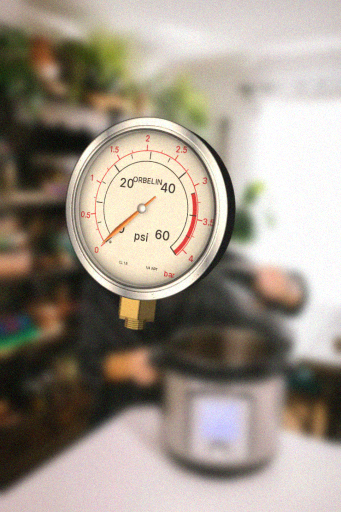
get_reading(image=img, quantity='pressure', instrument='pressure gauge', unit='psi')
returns 0 psi
